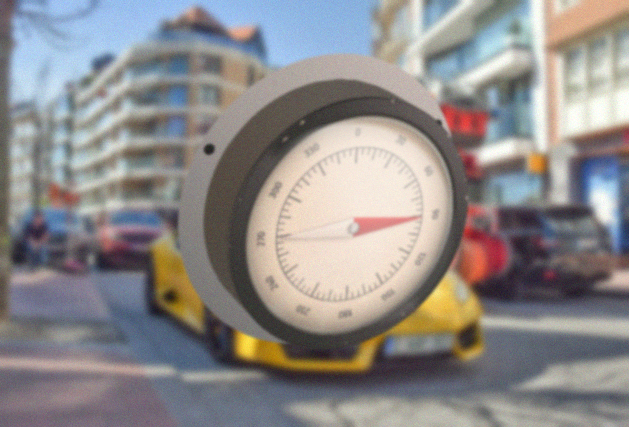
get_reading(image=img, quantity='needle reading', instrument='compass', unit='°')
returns 90 °
